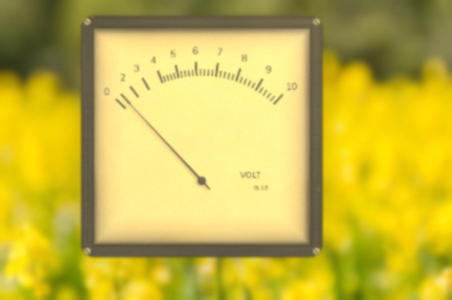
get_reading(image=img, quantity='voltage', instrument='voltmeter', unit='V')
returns 1 V
